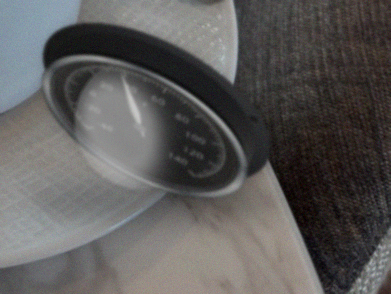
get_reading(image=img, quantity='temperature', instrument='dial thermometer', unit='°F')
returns 40 °F
